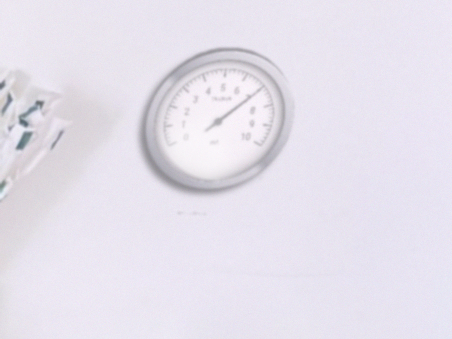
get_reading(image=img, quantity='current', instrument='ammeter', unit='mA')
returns 7 mA
